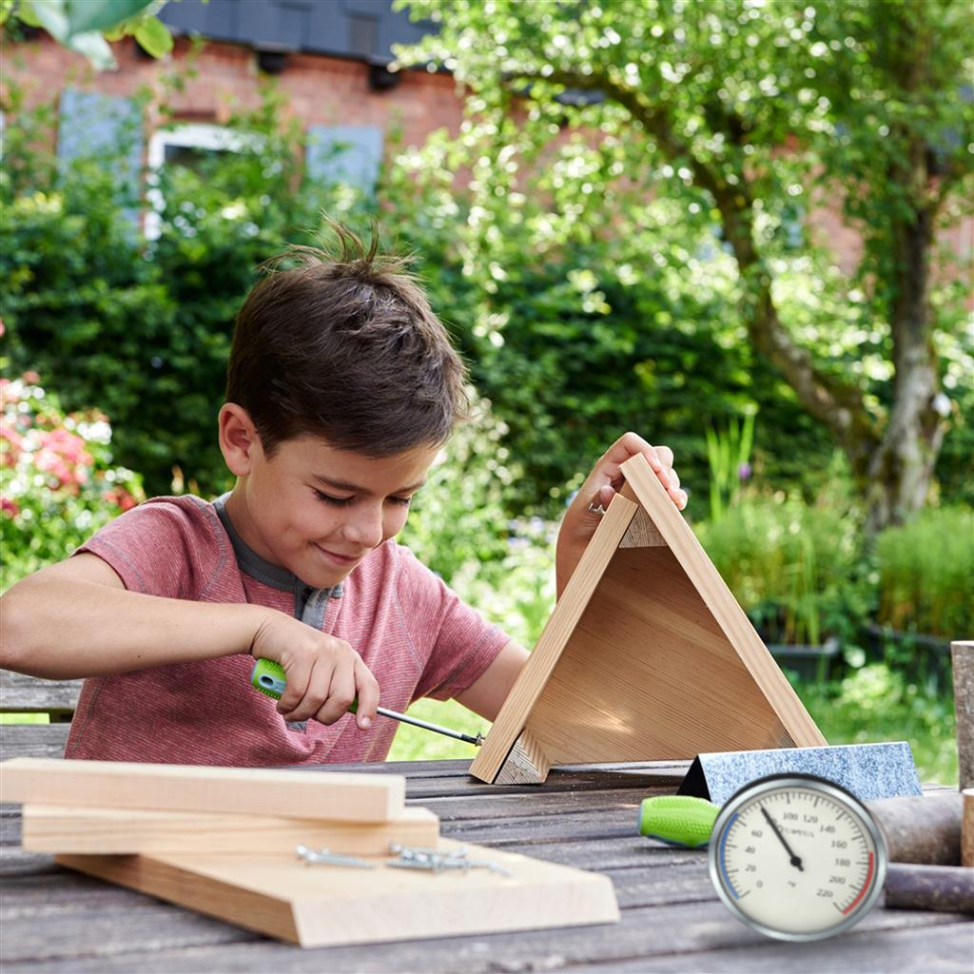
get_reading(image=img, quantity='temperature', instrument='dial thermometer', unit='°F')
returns 80 °F
